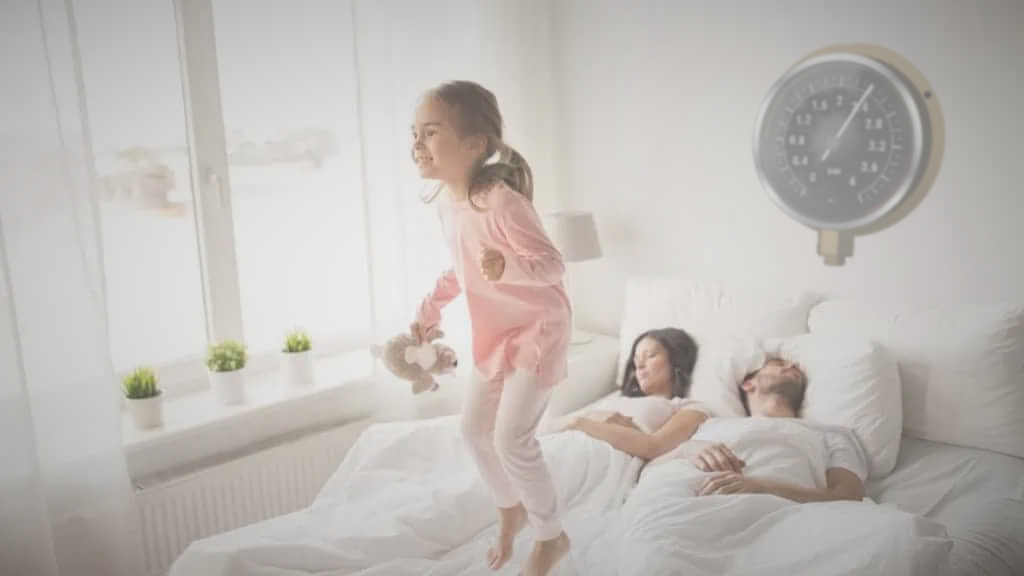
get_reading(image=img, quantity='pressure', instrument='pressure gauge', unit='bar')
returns 2.4 bar
